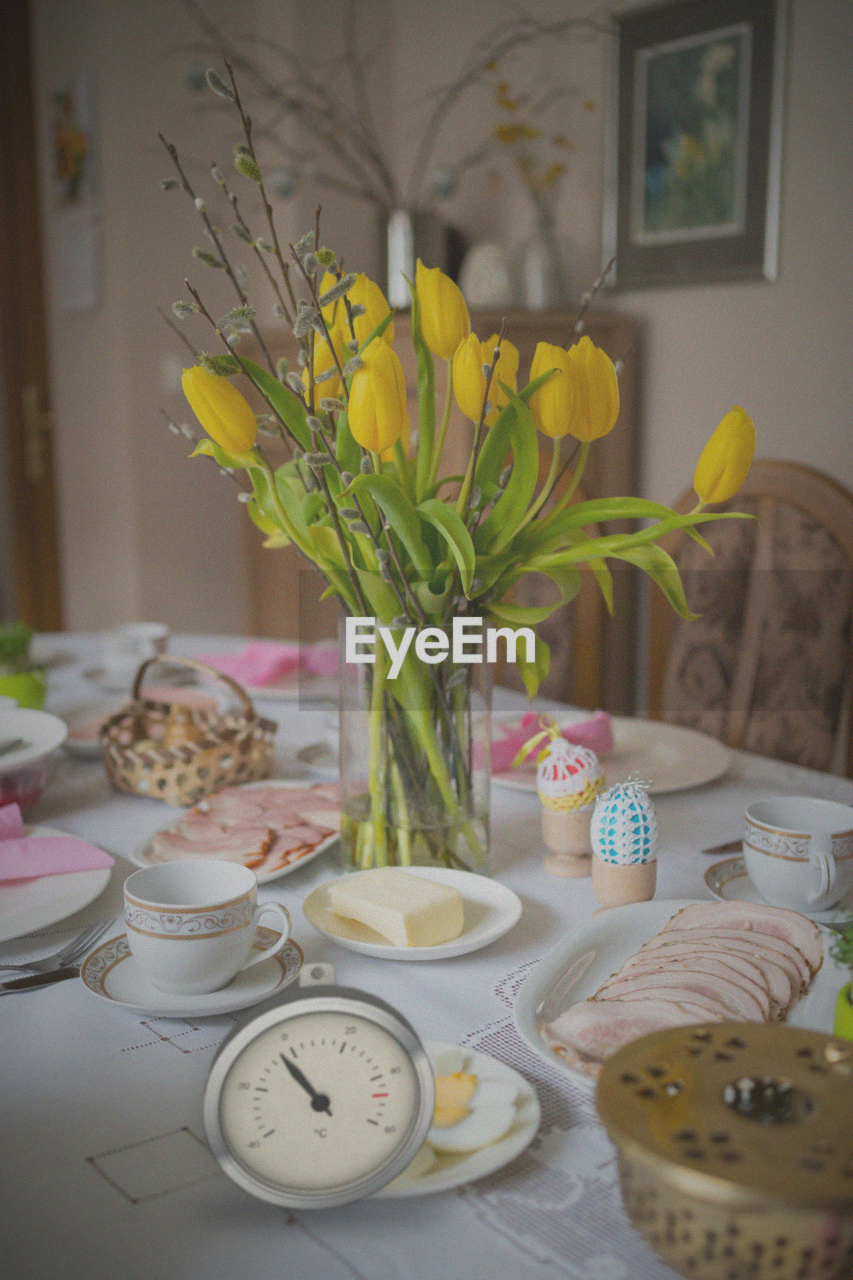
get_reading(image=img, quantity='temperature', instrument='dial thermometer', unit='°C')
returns -4 °C
